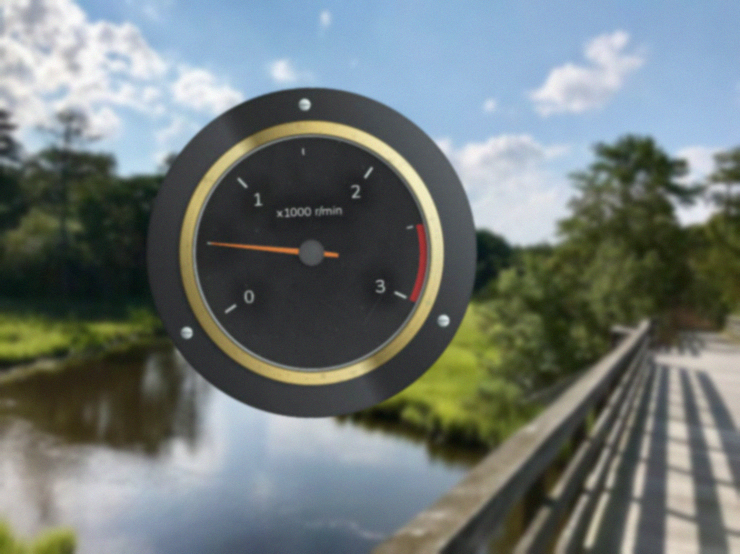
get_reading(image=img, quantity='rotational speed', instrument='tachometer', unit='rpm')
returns 500 rpm
